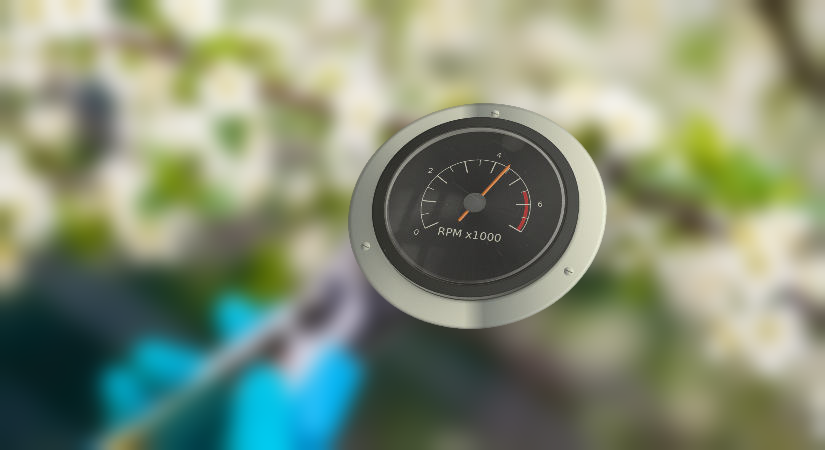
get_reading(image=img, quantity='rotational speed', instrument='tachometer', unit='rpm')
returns 4500 rpm
